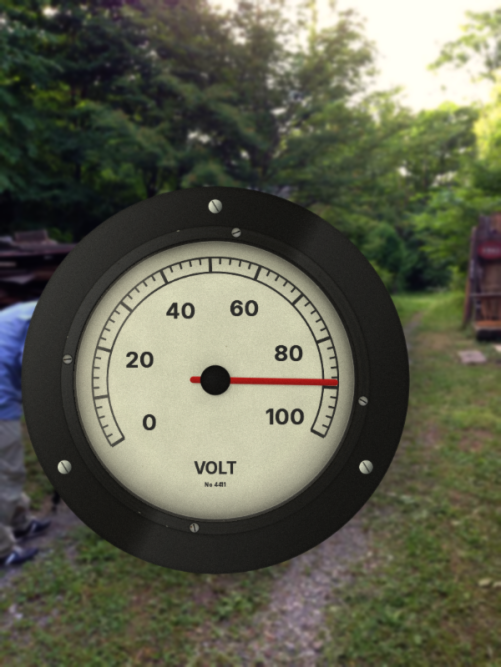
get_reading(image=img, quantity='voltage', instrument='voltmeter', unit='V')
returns 89 V
